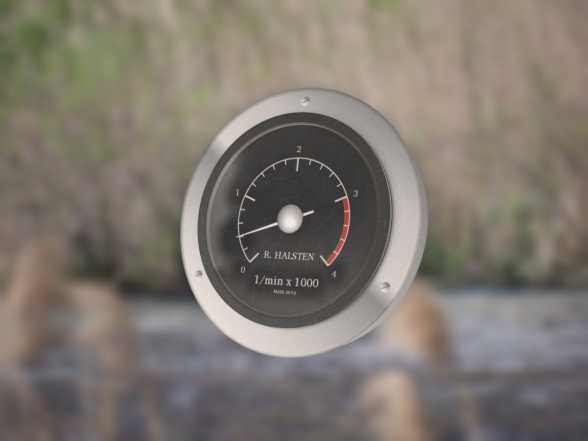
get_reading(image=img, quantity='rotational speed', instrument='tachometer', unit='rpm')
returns 400 rpm
